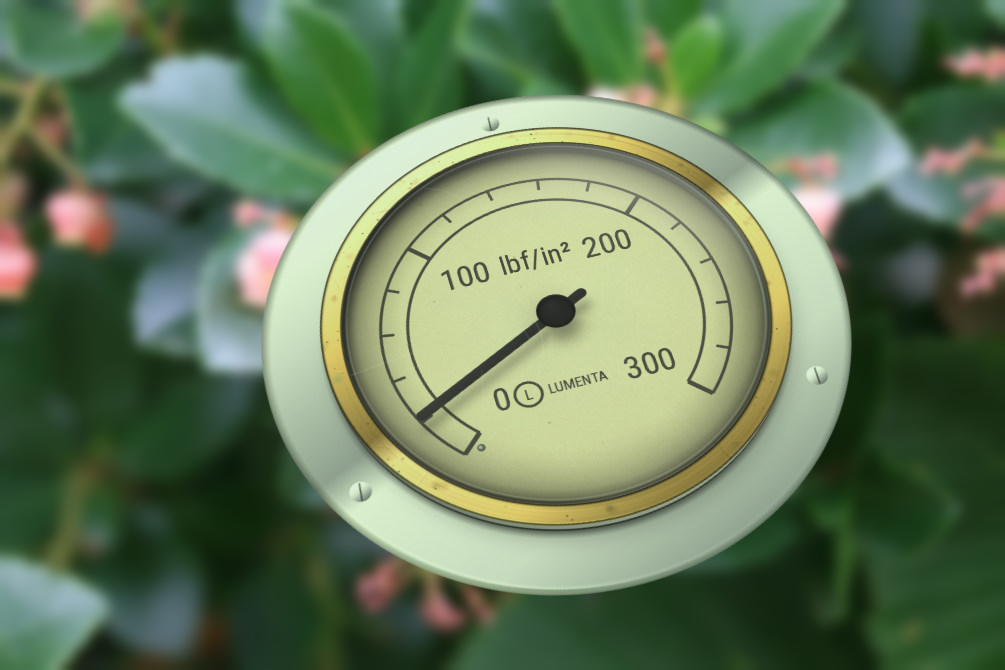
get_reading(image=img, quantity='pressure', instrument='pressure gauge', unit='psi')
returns 20 psi
